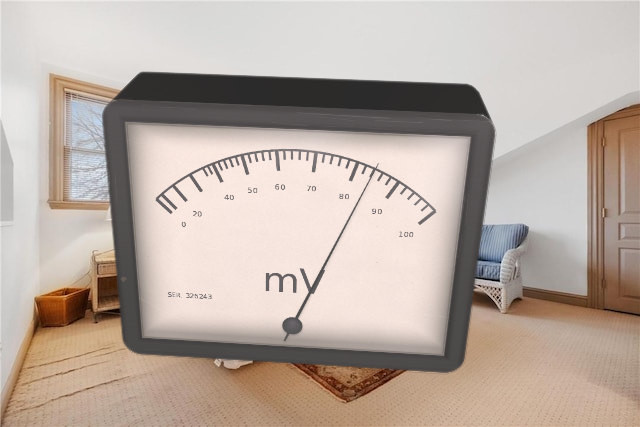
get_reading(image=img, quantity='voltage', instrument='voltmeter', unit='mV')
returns 84 mV
